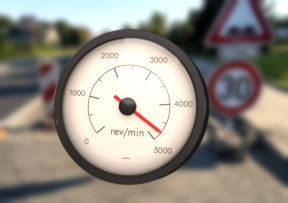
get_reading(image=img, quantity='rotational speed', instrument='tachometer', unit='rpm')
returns 4750 rpm
